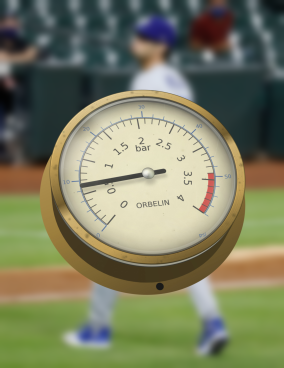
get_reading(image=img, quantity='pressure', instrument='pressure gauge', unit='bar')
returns 0.6 bar
